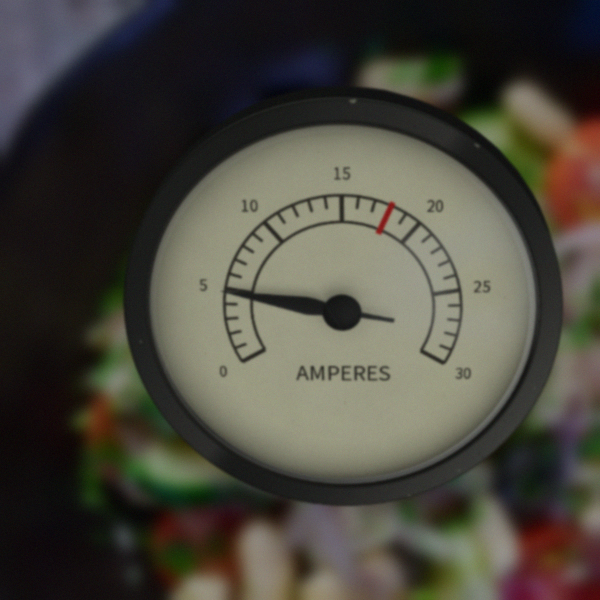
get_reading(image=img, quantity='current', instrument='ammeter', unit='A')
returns 5 A
